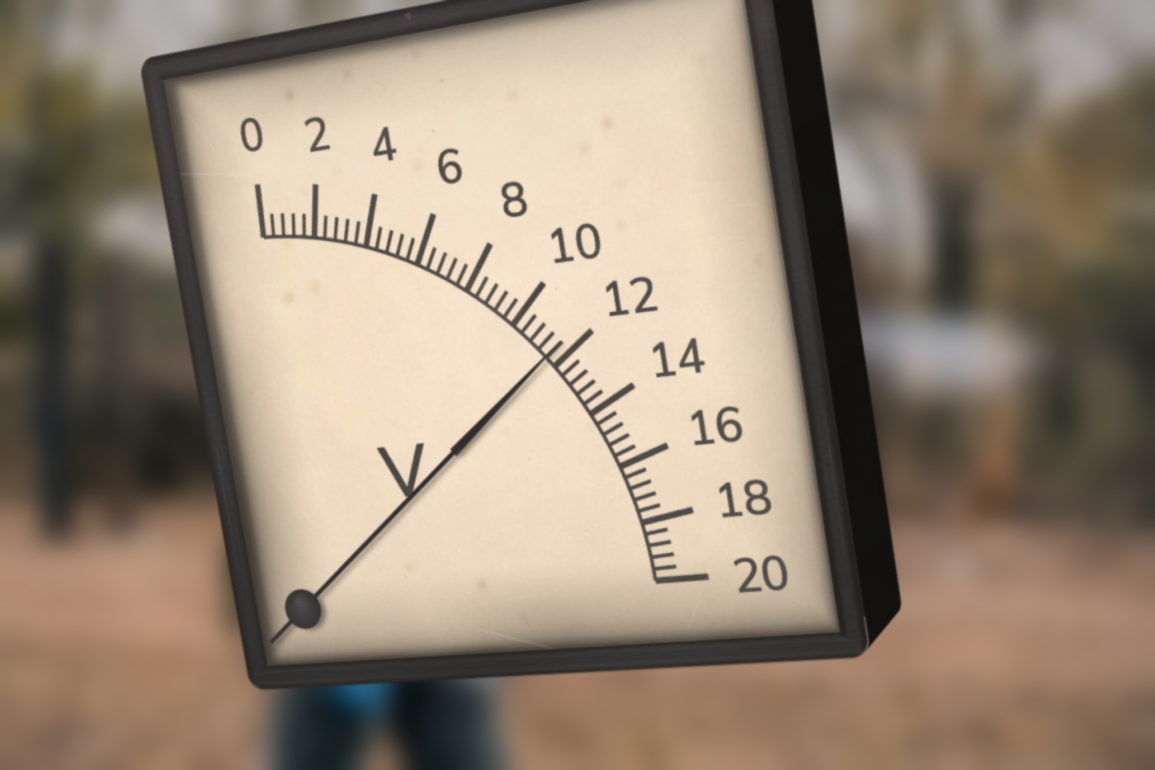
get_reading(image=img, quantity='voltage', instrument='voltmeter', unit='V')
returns 11.6 V
